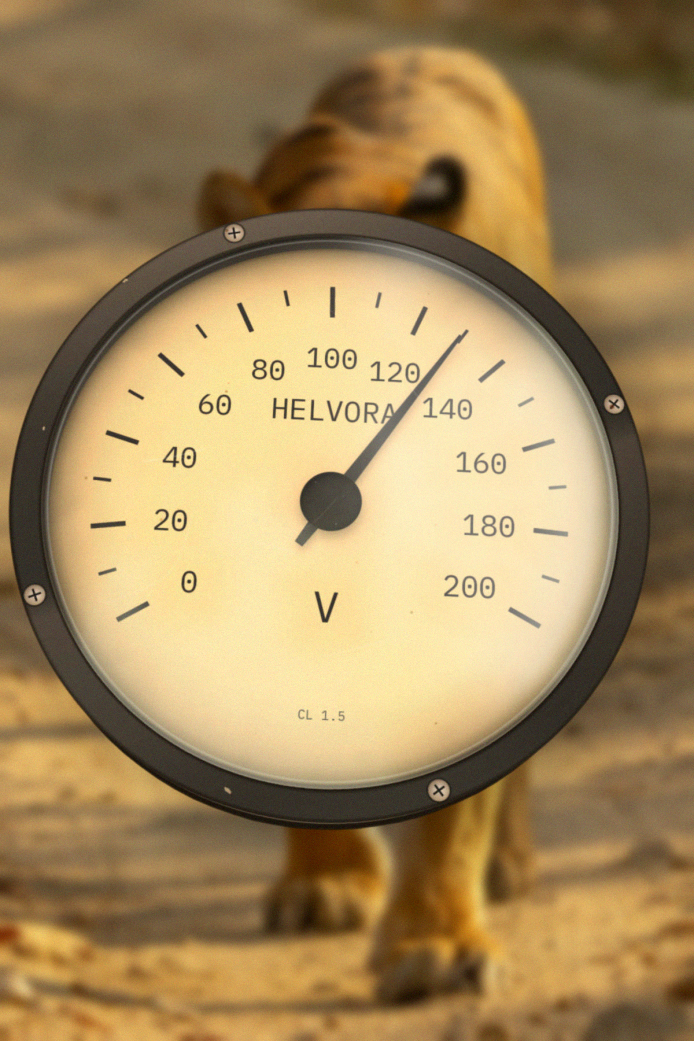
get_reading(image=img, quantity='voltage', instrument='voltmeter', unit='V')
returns 130 V
